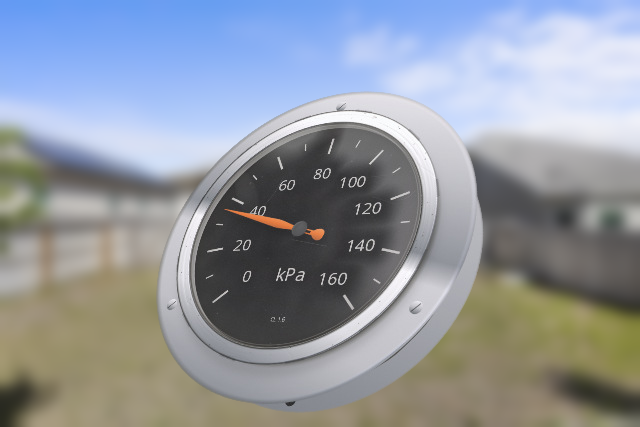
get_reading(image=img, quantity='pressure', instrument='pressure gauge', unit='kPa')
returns 35 kPa
